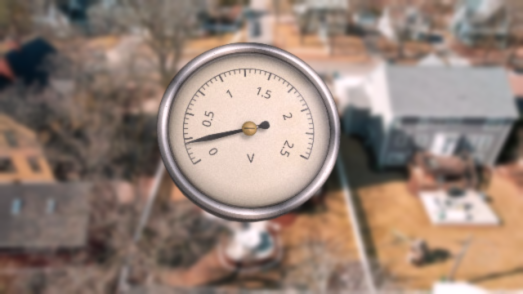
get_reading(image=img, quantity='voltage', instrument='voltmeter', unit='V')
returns 0.2 V
